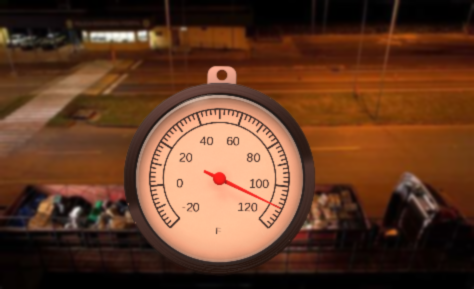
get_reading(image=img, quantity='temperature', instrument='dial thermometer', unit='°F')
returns 110 °F
